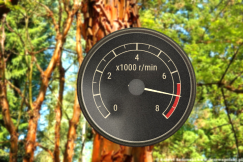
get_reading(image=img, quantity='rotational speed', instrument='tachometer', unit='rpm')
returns 7000 rpm
